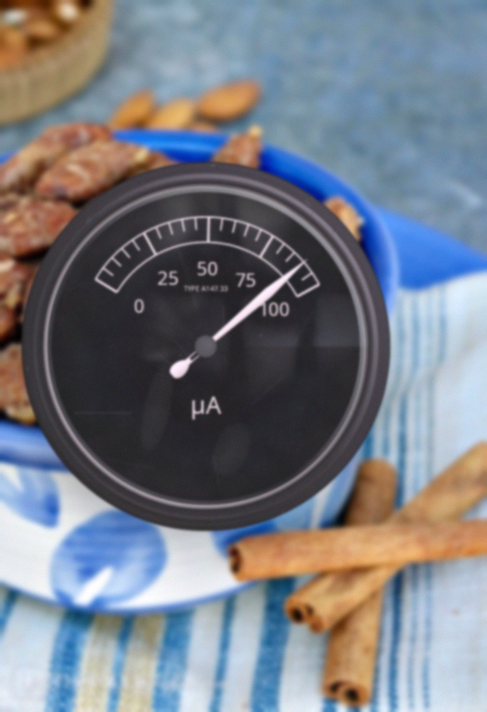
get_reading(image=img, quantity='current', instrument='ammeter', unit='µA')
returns 90 µA
